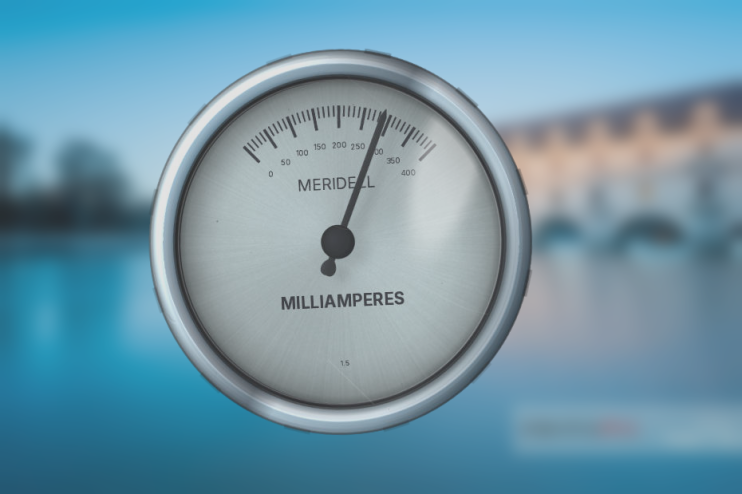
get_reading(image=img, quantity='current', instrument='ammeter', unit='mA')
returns 290 mA
